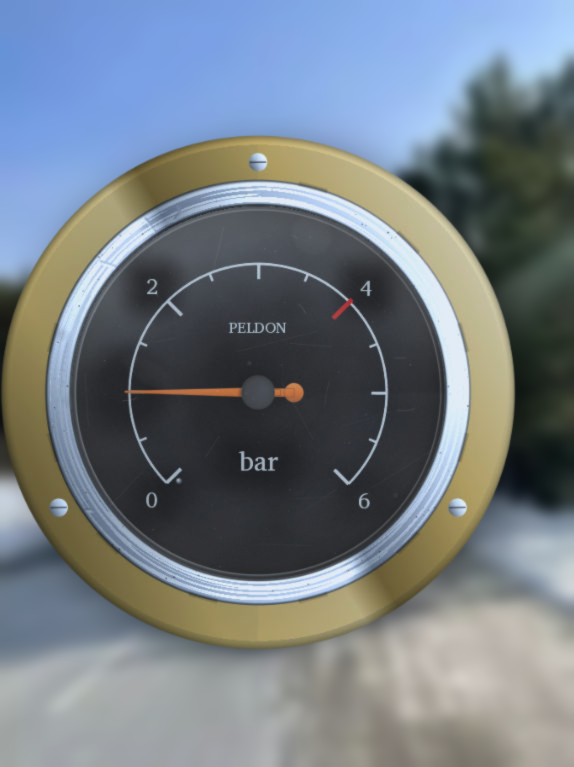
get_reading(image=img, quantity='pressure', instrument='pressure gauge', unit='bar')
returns 1 bar
